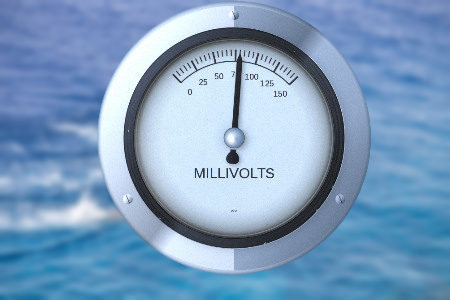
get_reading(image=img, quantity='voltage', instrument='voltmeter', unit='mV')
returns 80 mV
